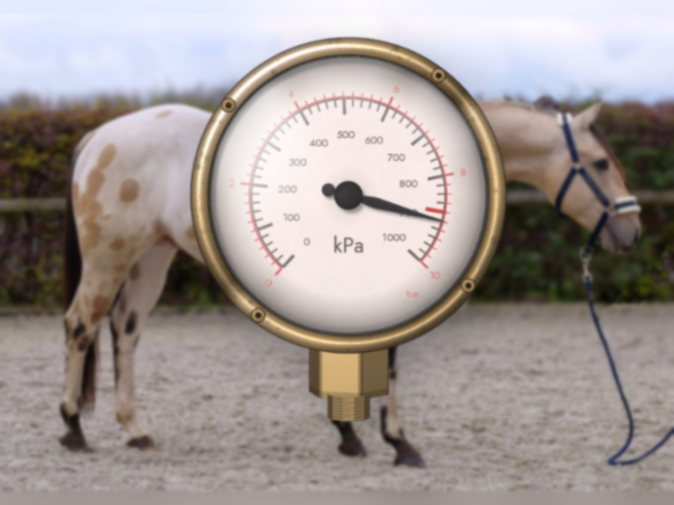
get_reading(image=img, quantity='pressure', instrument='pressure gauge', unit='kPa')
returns 900 kPa
